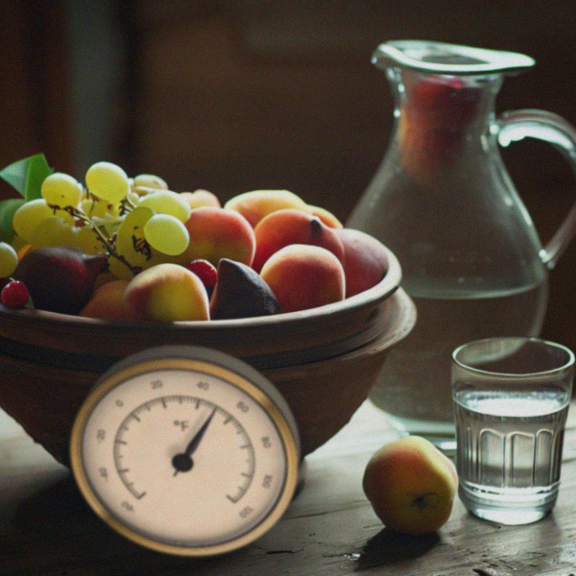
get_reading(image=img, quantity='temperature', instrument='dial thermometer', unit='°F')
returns 50 °F
